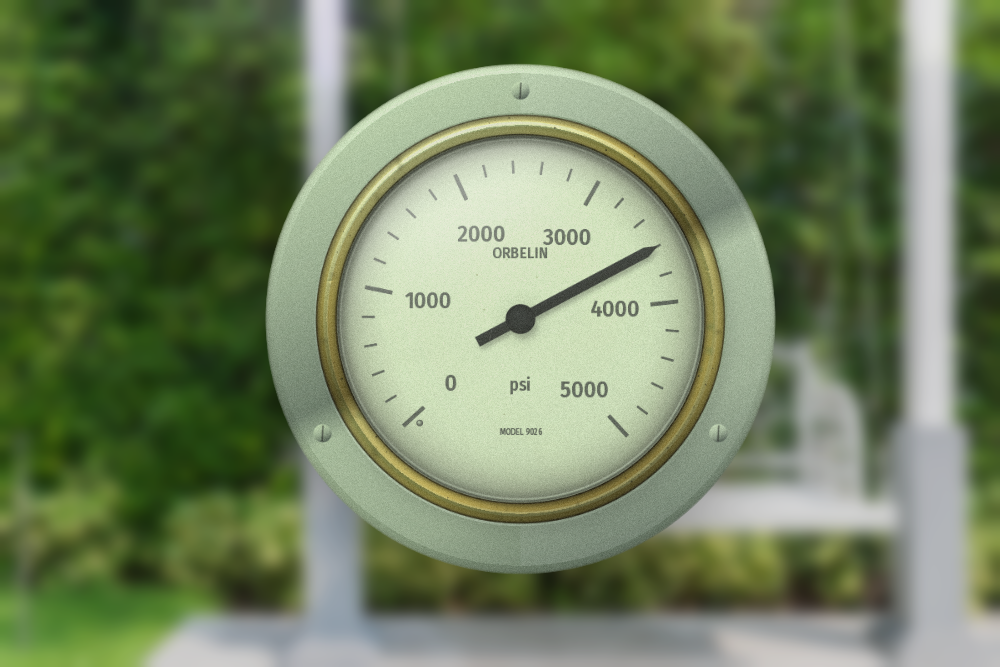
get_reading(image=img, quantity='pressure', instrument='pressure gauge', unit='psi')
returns 3600 psi
